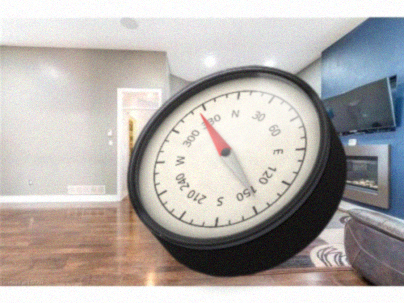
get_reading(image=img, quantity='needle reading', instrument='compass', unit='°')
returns 325 °
